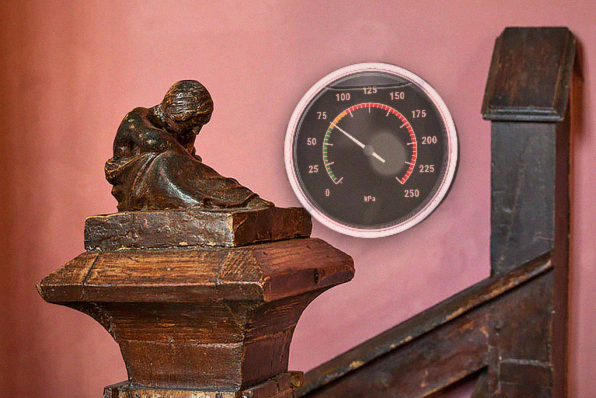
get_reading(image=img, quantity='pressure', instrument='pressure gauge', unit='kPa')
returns 75 kPa
